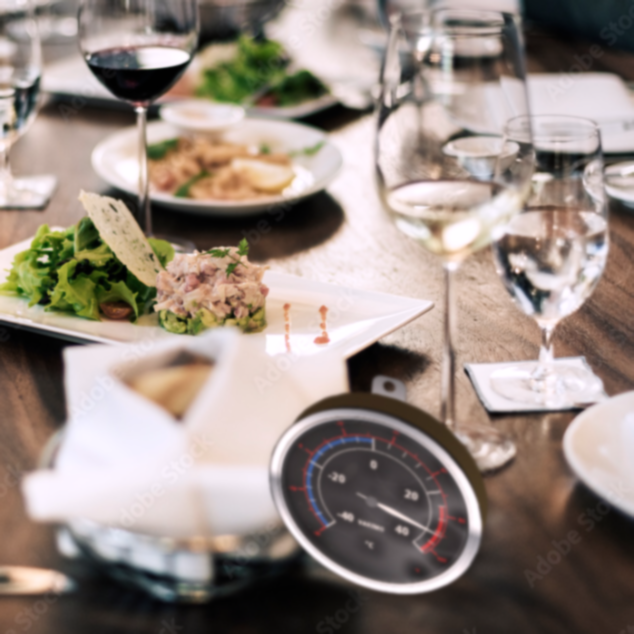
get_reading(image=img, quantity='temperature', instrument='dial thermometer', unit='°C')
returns 32 °C
